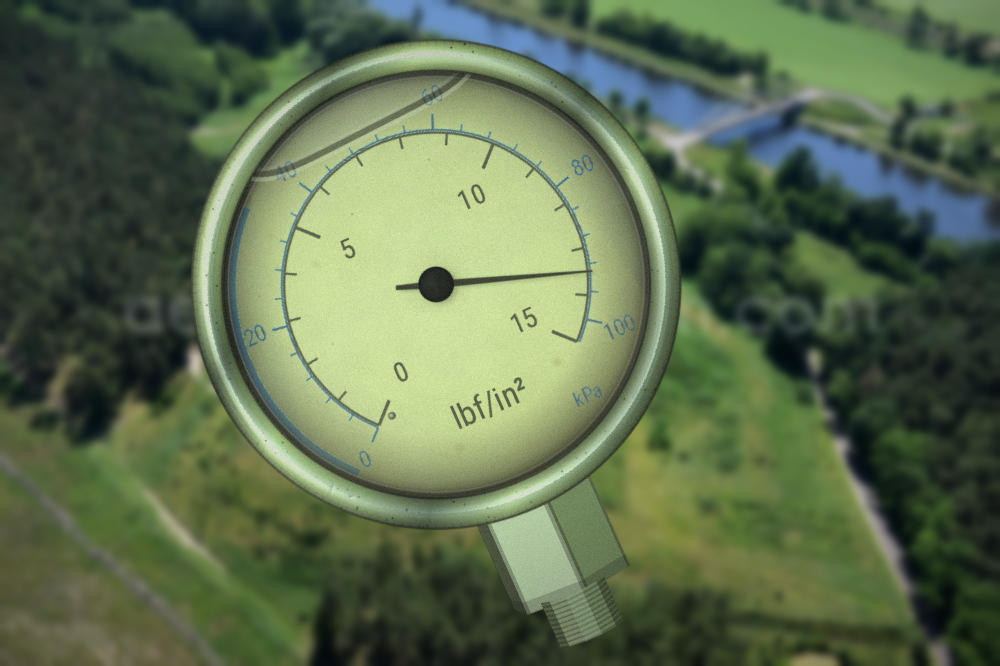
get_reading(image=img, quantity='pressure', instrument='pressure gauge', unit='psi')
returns 13.5 psi
